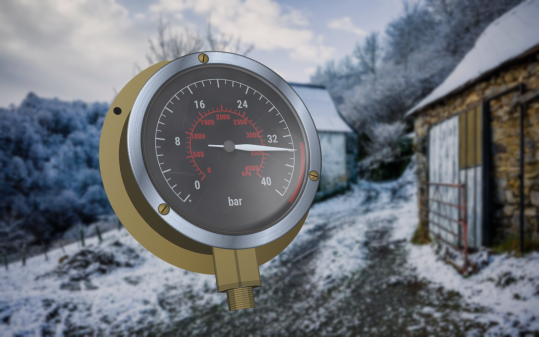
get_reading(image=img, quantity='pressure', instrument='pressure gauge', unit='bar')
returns 34 bar
